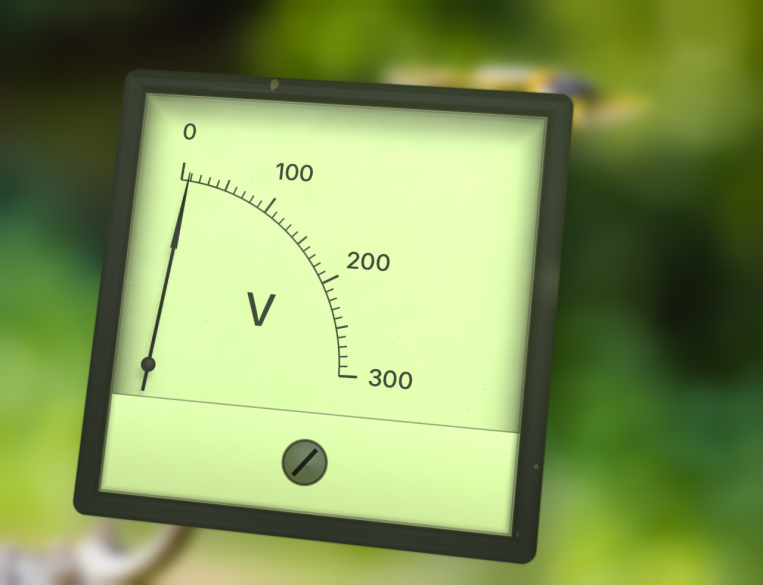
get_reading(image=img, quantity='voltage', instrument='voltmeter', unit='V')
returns 10 V
